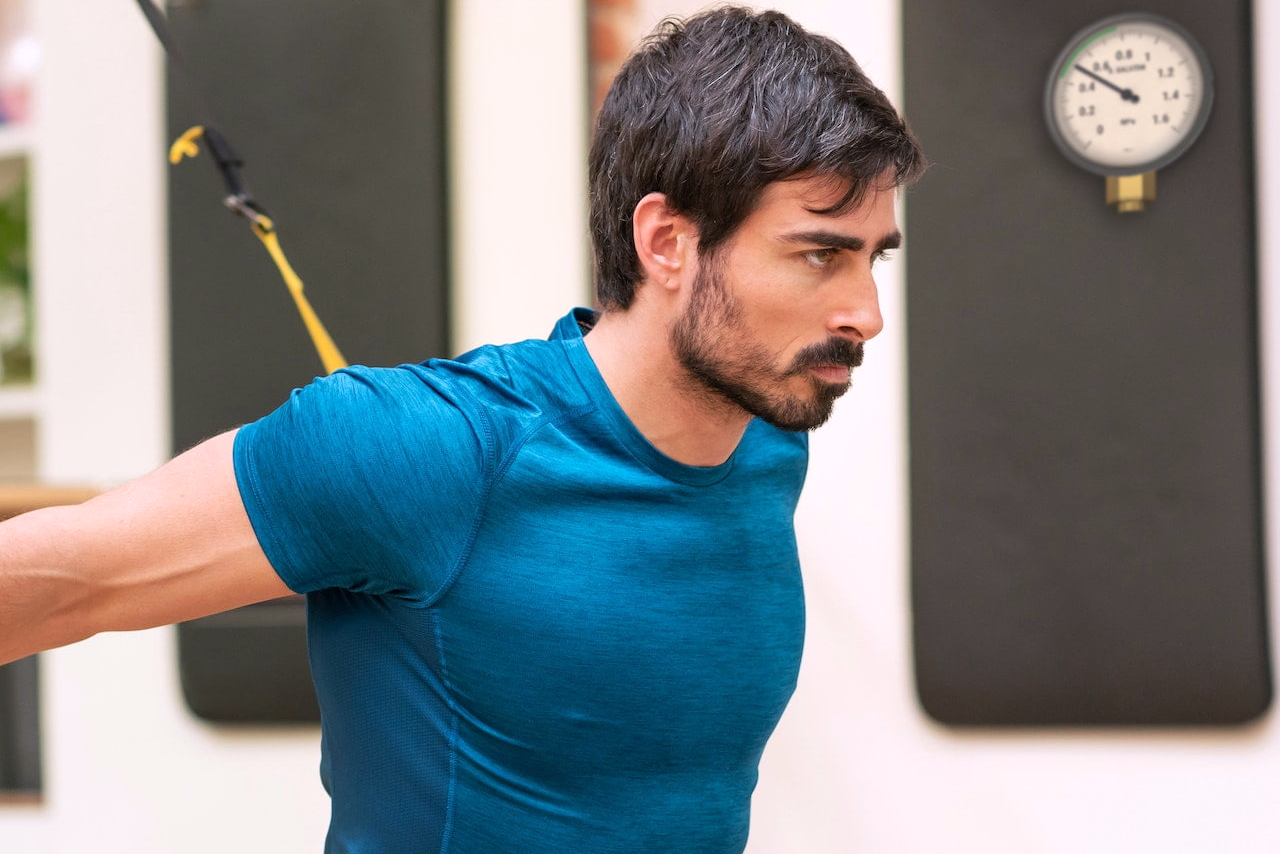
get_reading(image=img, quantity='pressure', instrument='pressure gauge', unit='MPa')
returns 0.5 MPa
